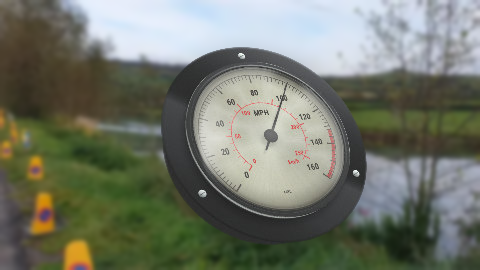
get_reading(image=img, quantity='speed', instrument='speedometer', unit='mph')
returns 100 mph
